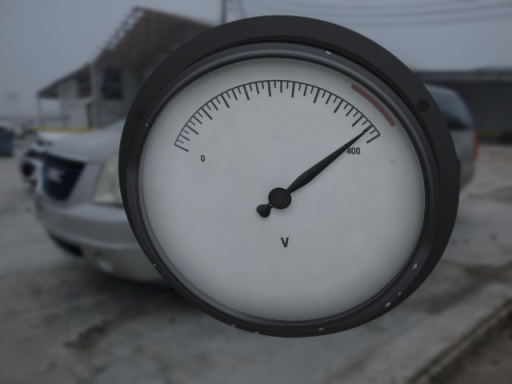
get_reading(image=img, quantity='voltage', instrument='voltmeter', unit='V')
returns 380 V
